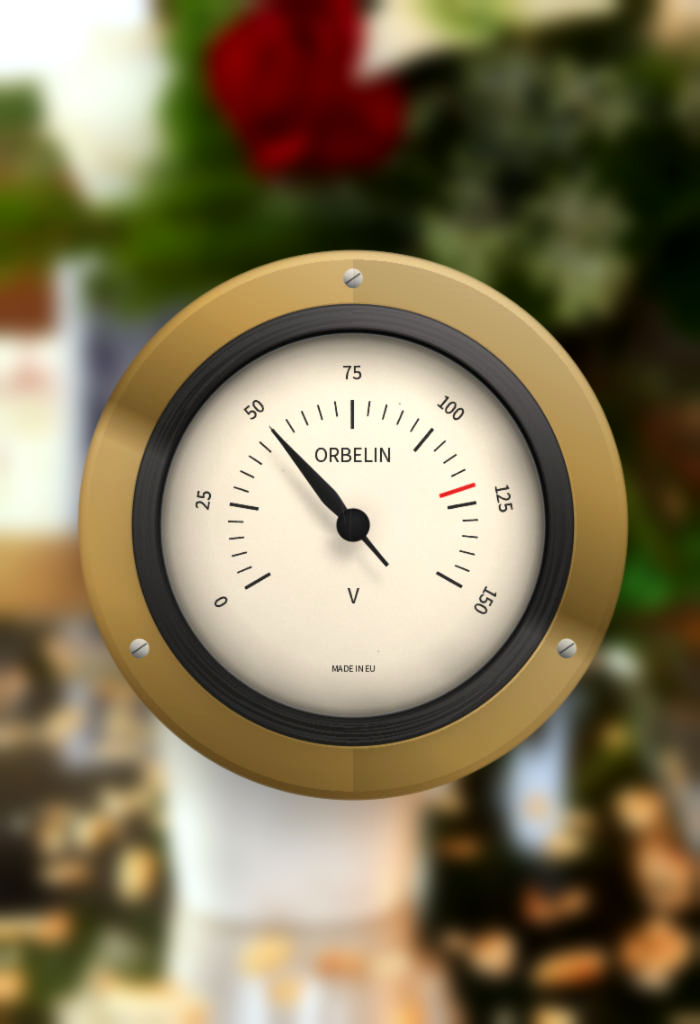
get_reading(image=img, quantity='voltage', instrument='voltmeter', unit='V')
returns 50 V
